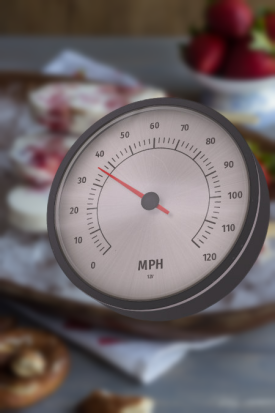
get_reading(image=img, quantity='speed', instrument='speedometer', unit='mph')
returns 36 mph
